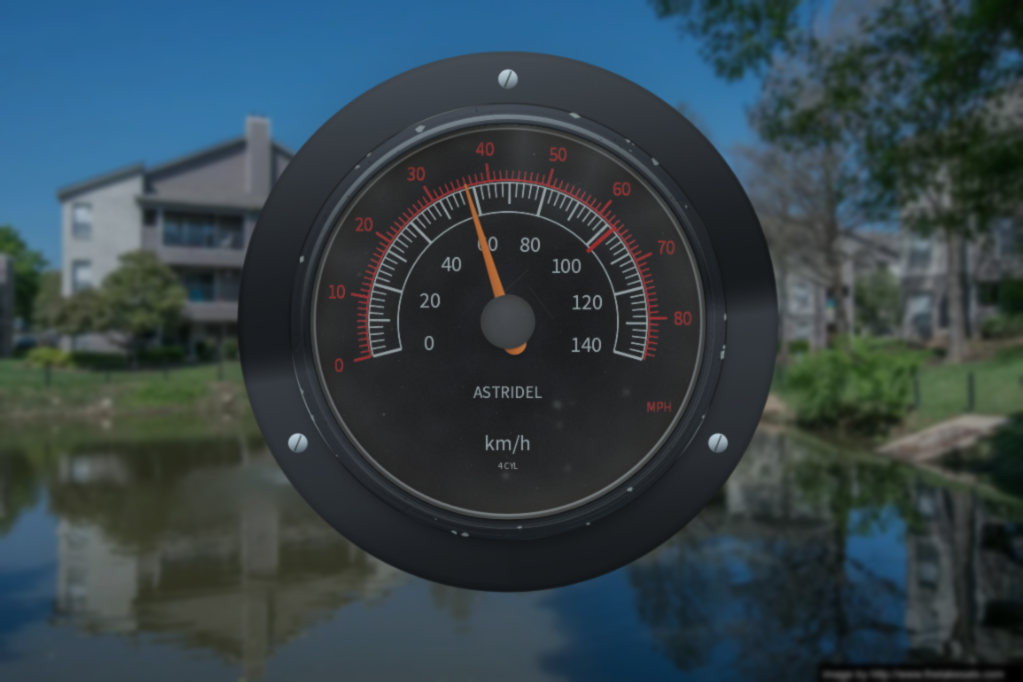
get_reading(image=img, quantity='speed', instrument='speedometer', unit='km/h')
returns 58 km/h
